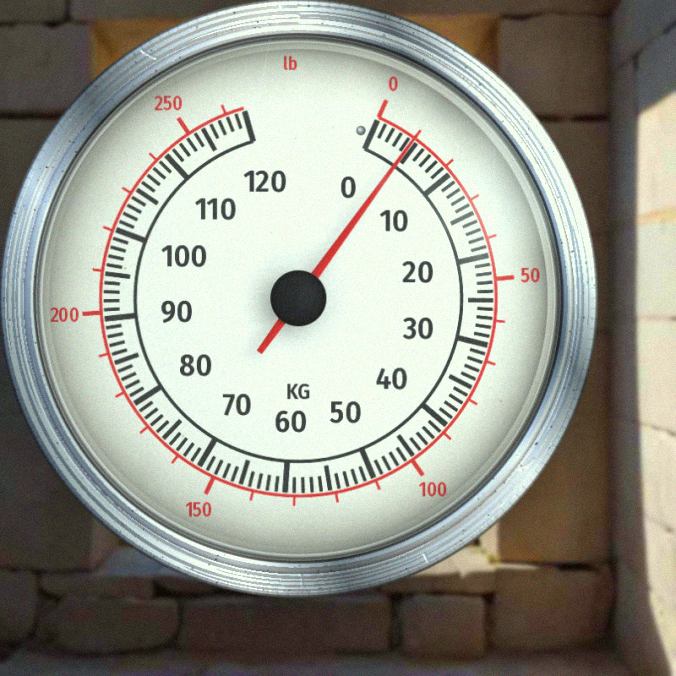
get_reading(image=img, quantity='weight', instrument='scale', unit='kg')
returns 4.5 kg
